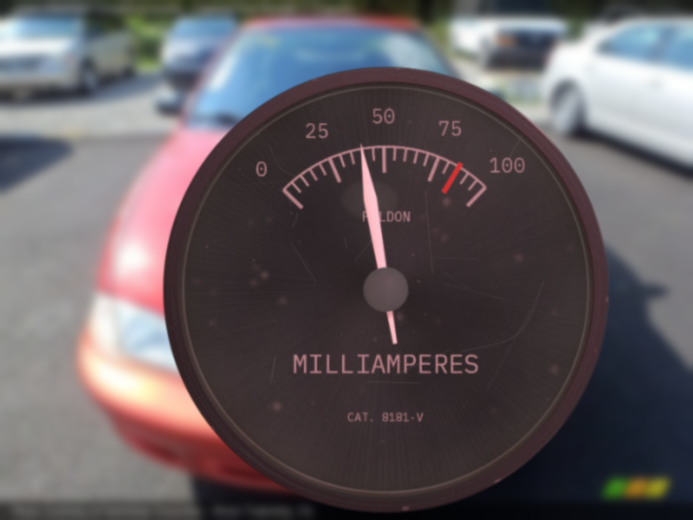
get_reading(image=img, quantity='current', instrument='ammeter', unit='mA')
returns 40 mA
